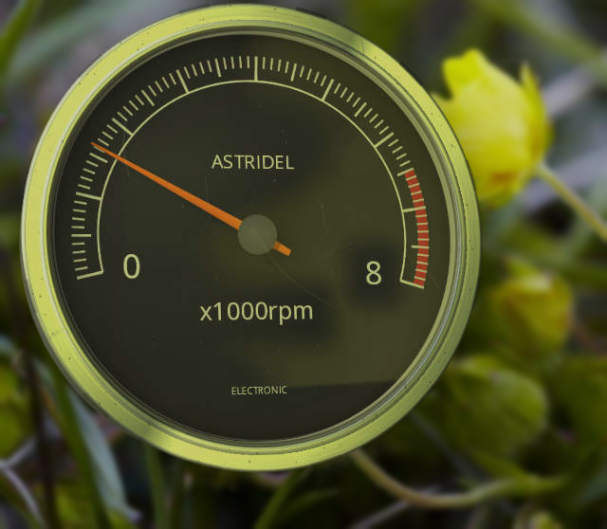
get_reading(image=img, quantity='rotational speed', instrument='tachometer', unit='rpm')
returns 1600 rpm
